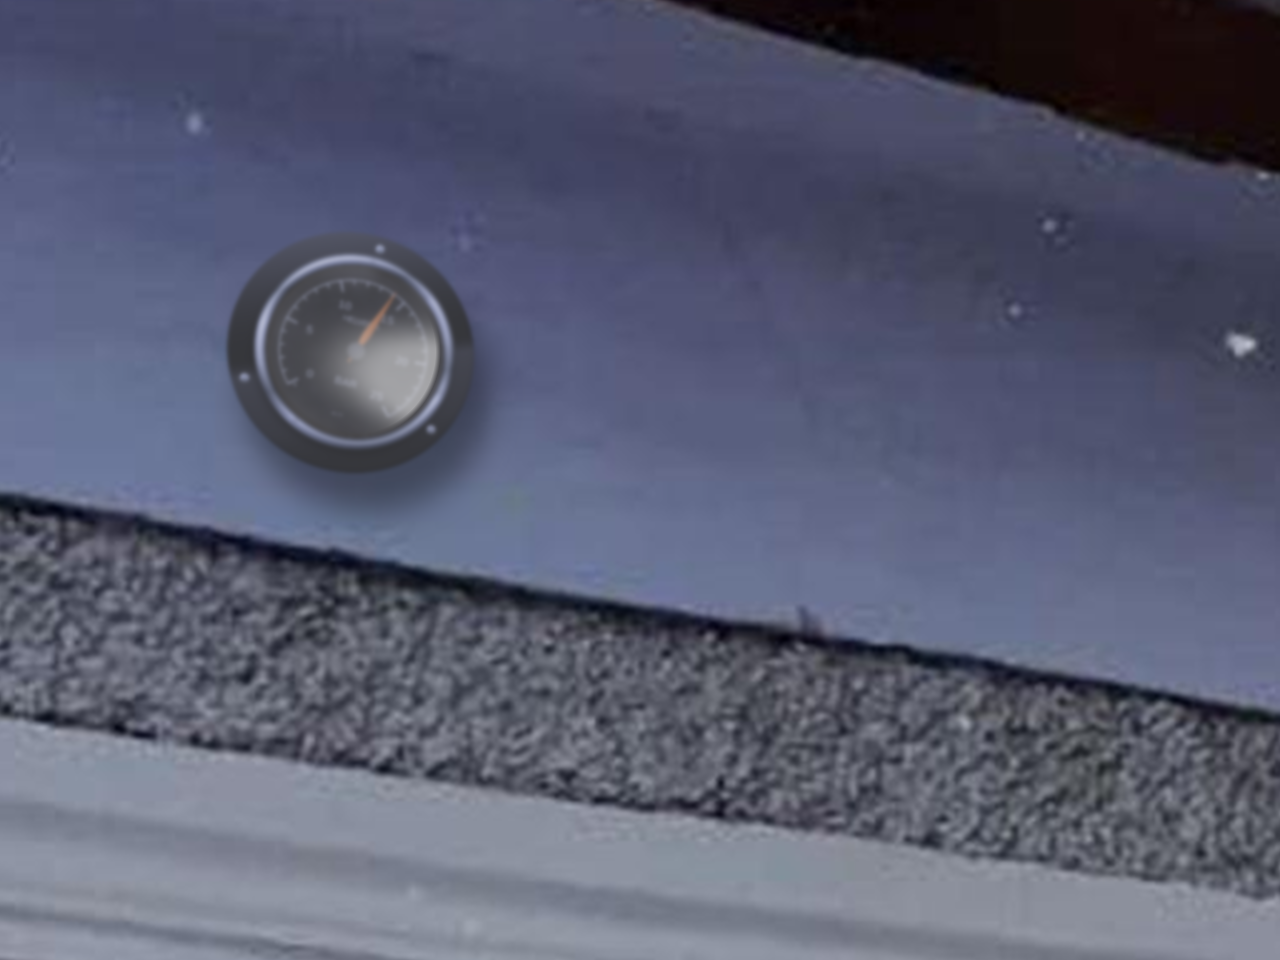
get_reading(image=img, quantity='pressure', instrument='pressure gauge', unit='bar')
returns 14 bar
